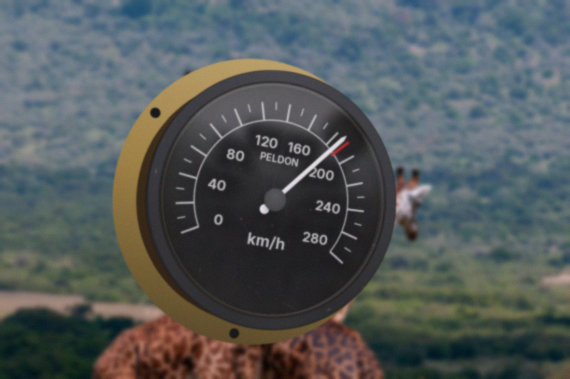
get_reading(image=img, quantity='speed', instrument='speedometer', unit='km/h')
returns 185 km/h
